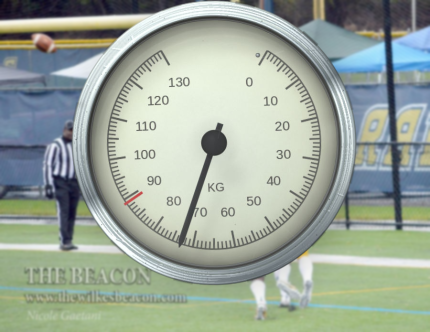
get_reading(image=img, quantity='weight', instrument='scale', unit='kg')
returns 73 kg
